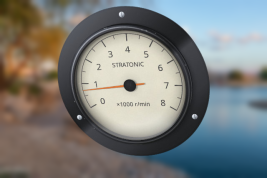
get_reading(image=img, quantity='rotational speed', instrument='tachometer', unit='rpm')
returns 750 rpm
